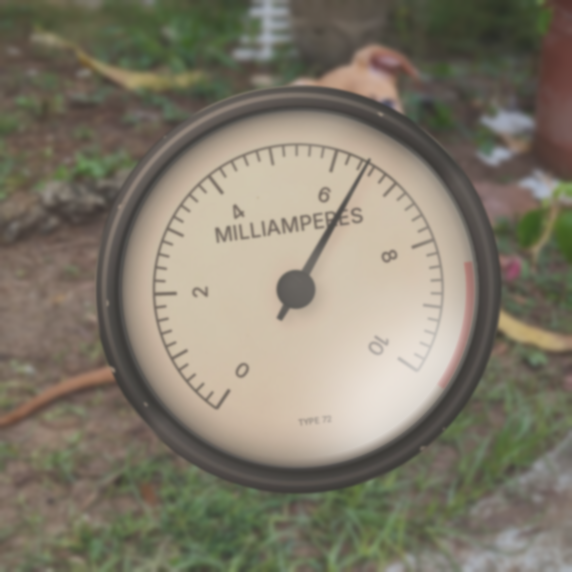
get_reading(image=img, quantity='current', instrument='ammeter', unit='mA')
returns 6.5 mA
